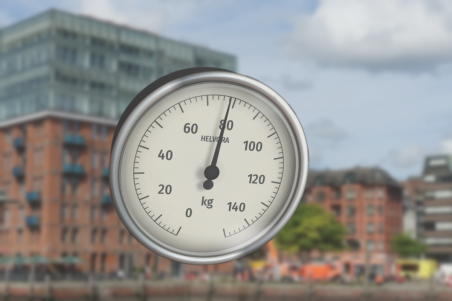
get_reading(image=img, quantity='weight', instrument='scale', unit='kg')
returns 78 kg
